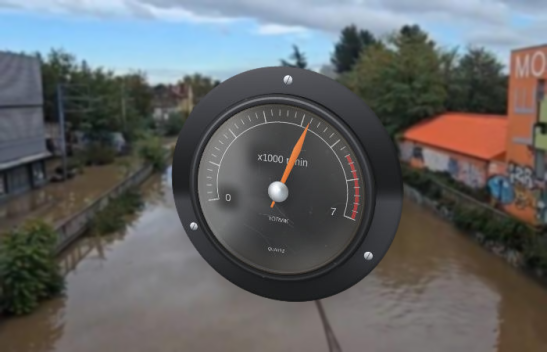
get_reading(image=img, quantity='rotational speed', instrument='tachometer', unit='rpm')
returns 4200 rpm
